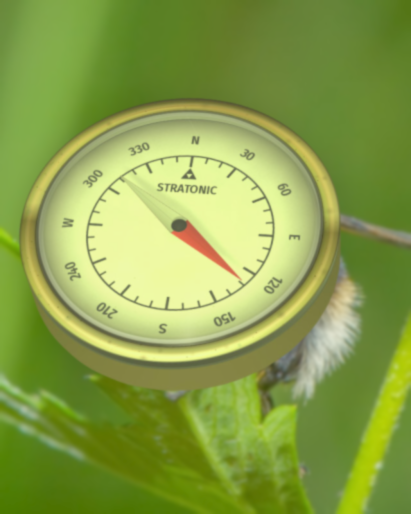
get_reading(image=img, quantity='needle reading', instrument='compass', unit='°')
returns 130 °
